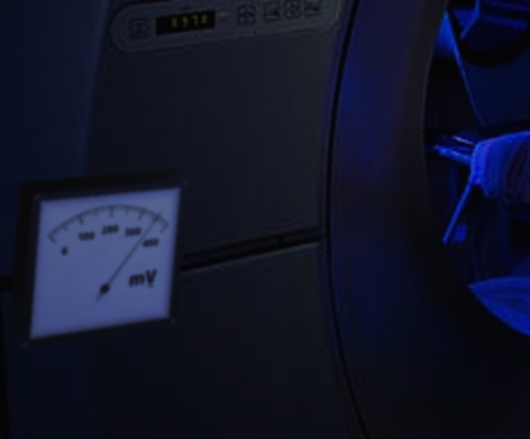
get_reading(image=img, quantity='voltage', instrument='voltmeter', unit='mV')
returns 350 mV
